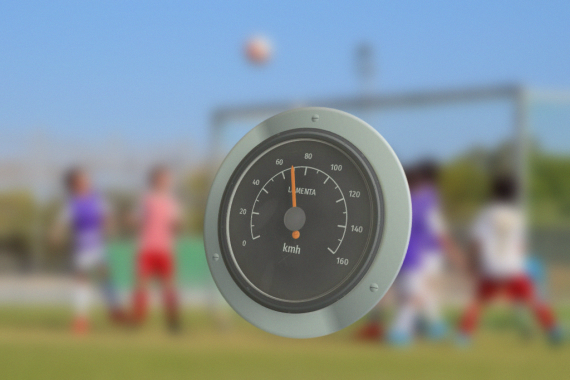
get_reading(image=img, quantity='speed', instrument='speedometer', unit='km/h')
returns 70 km/h
